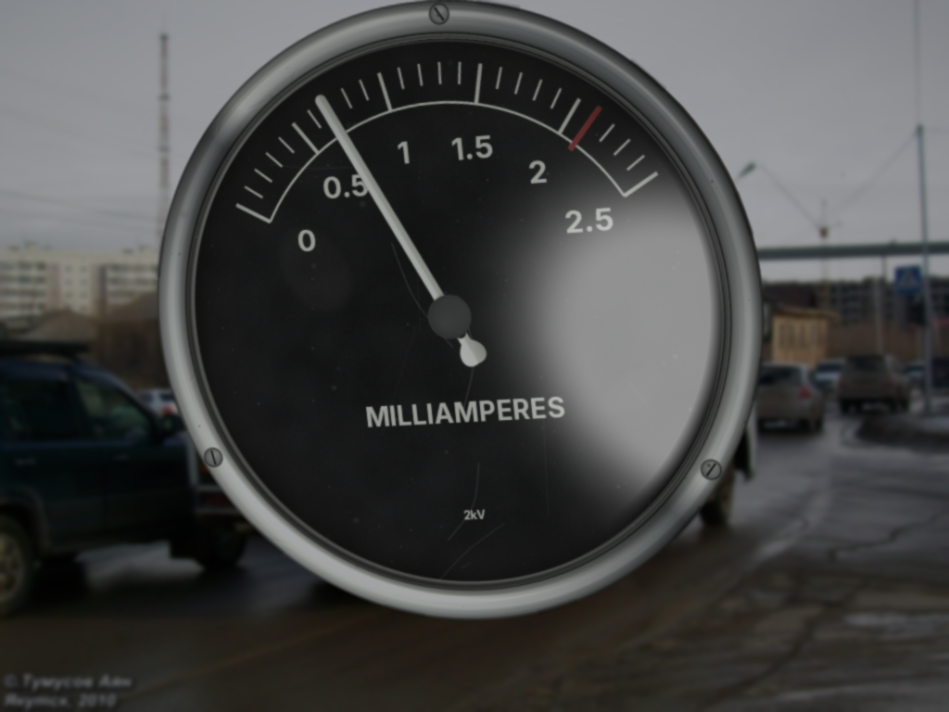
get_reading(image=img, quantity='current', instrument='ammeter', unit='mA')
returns 0.7 mA
